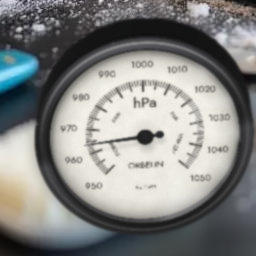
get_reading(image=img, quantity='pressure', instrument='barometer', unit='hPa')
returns 965 hPa
